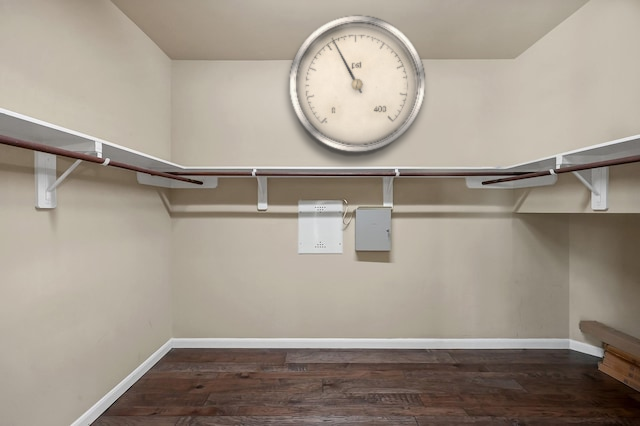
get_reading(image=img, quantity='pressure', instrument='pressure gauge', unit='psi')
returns 160 psi
